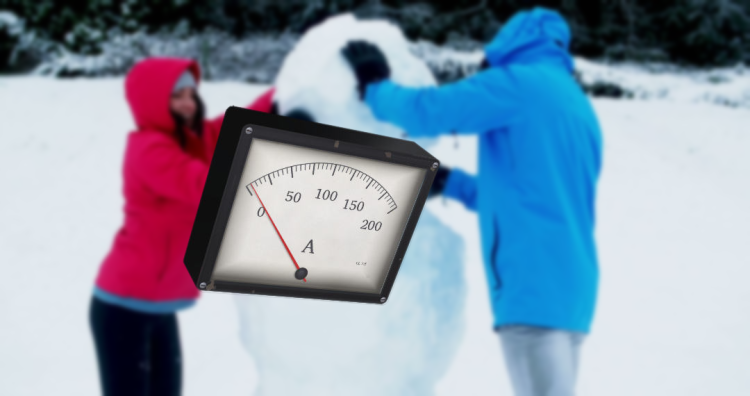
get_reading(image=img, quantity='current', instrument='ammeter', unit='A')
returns 5 A
